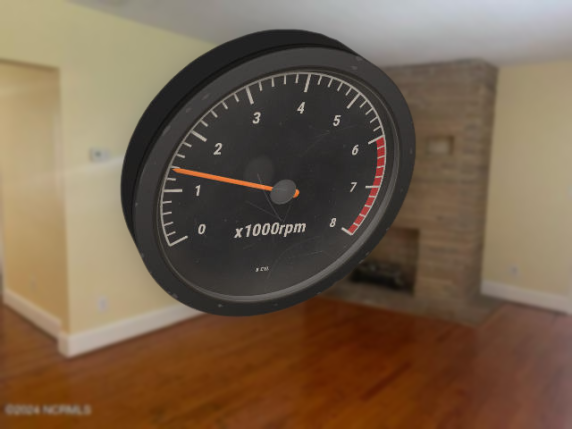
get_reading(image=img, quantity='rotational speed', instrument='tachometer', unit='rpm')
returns 1400 rpm
